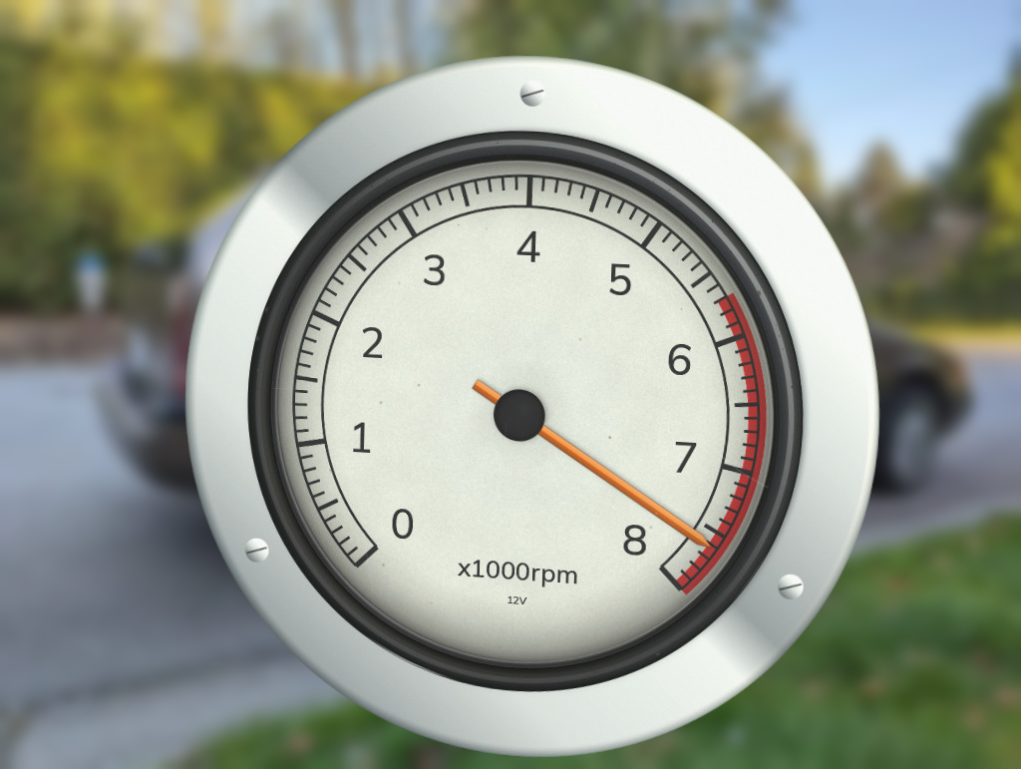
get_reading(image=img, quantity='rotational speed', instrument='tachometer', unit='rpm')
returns 7600 rpm
